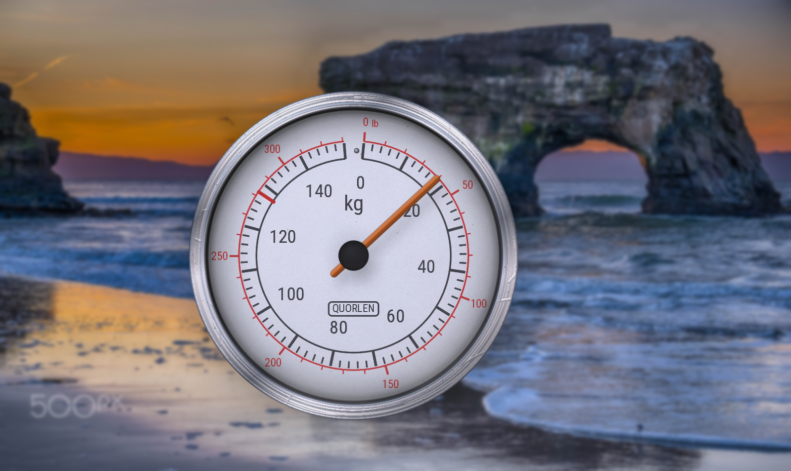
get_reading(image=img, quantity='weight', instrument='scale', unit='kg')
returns 18 kg
